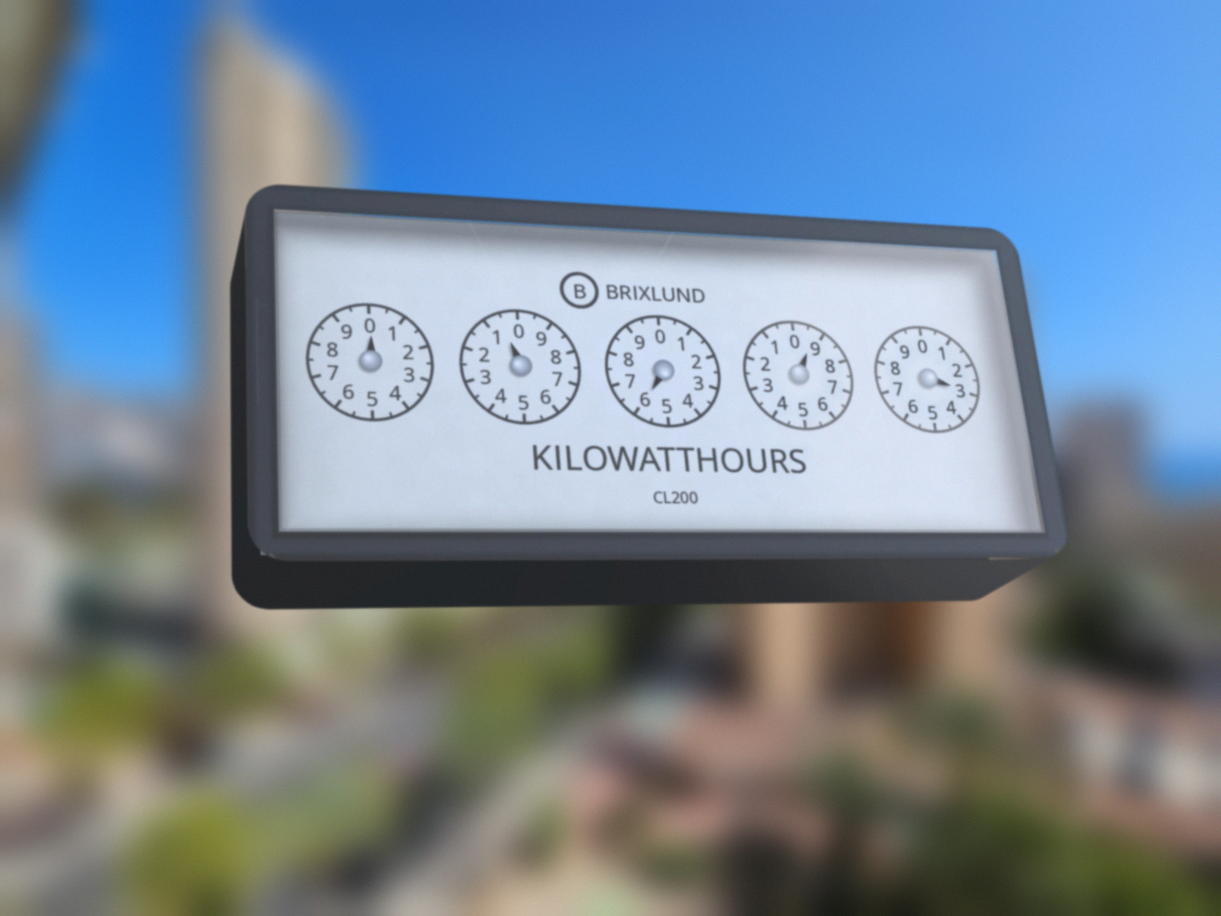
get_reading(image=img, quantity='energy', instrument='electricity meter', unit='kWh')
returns 593 kWh
